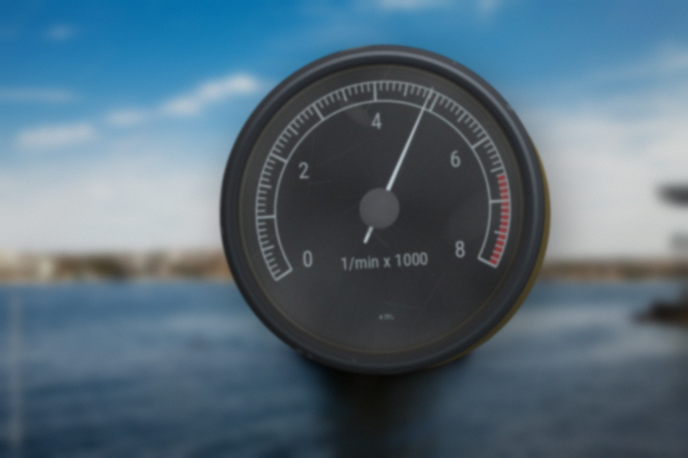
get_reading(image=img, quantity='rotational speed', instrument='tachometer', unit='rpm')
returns 4900 rpm
